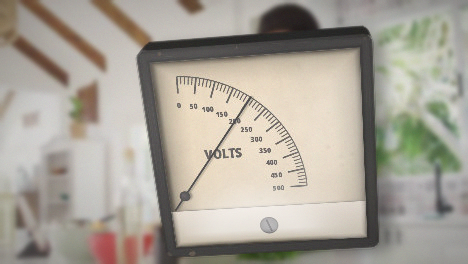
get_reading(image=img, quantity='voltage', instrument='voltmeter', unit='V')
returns 200 V
